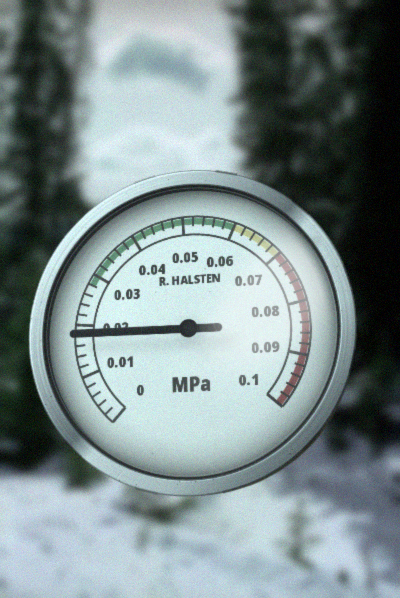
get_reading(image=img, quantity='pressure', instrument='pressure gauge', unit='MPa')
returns 0.018 MPa
